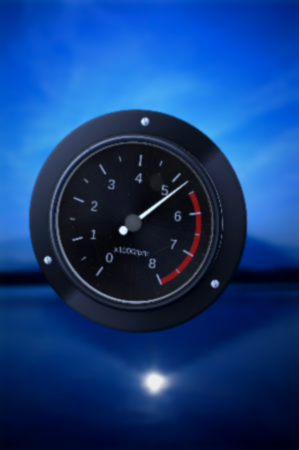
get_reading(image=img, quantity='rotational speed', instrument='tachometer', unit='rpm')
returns 5250 rpm
